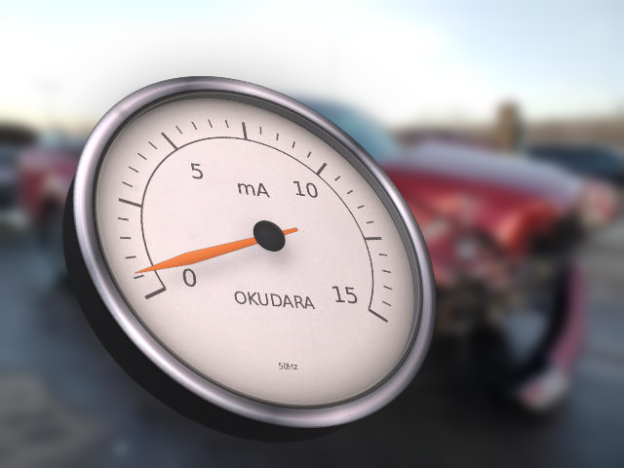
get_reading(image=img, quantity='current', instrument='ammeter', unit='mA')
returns 0.5 mA
